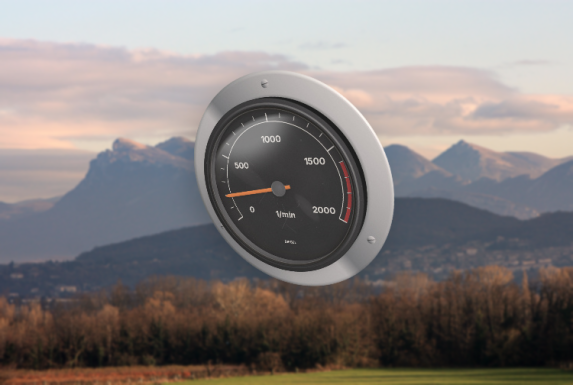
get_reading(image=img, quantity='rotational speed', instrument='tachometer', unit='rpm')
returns 200 rpm
